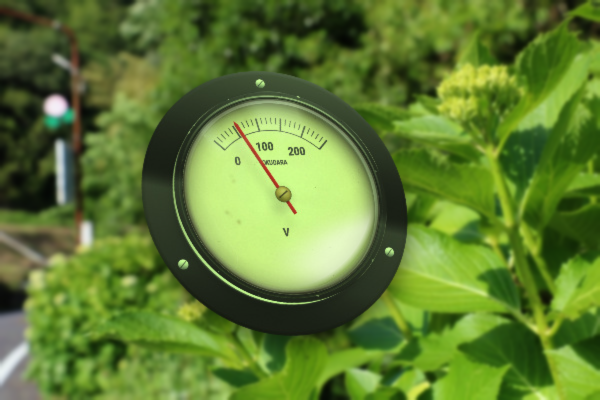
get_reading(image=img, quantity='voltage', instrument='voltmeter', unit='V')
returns 50 V
